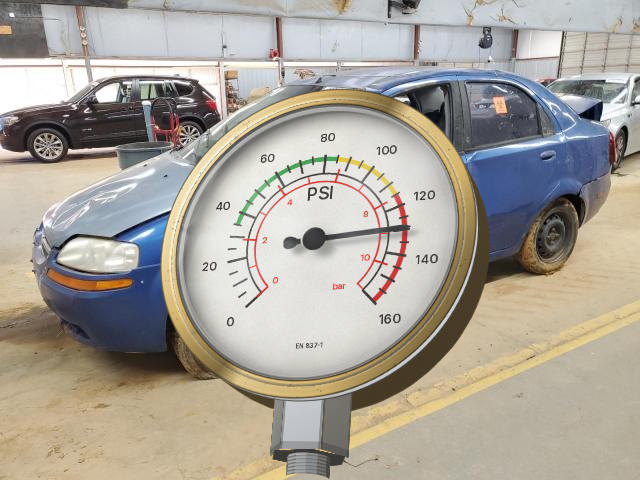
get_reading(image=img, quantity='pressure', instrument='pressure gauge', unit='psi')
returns 130 psi
